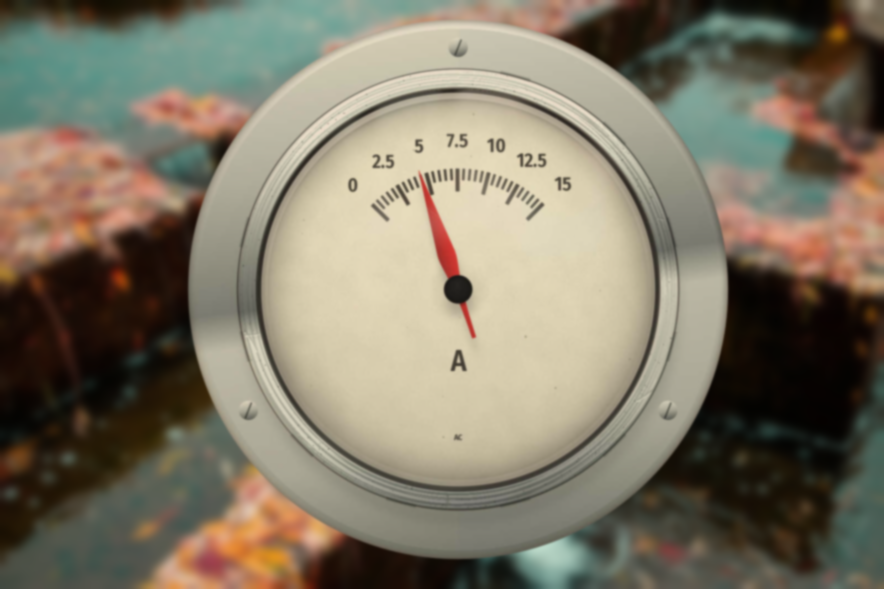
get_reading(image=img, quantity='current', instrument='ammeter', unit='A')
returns 4.5 A
